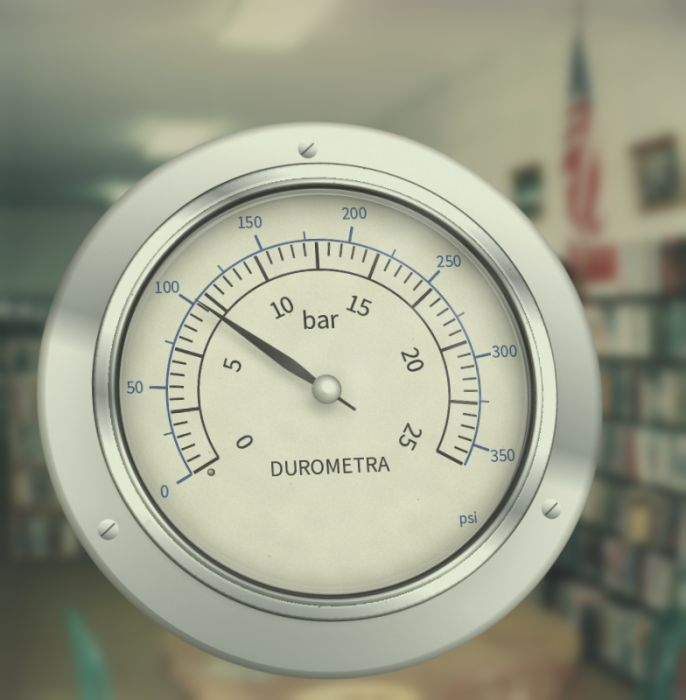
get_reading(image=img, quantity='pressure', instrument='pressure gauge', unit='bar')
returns 7 bar
